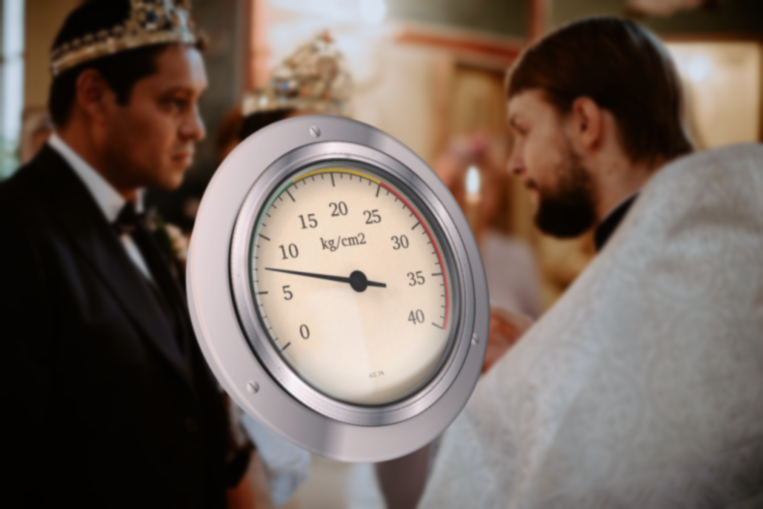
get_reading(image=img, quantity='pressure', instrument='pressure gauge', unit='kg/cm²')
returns 7 kg/cm²
